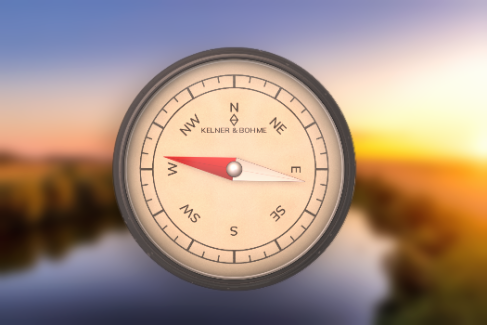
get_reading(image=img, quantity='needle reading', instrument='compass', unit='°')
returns 280 °
